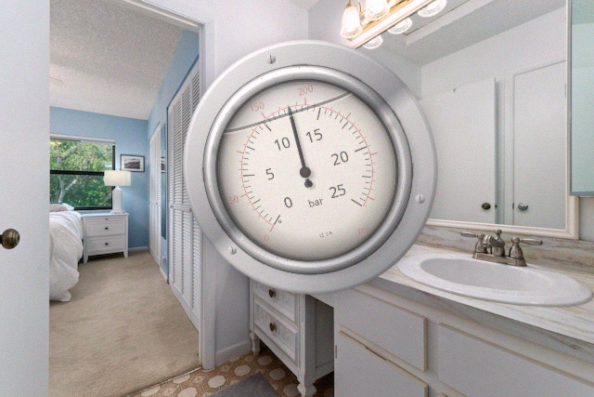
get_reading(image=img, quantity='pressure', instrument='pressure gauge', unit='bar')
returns 12.5 bar
